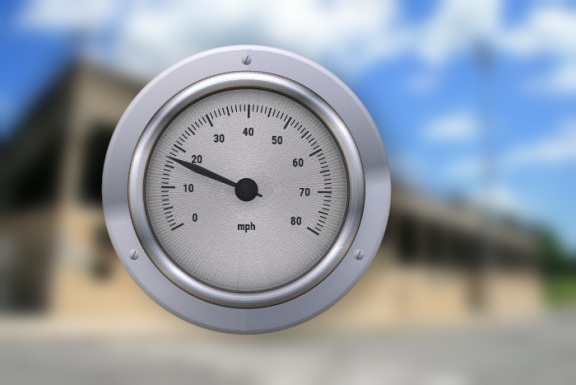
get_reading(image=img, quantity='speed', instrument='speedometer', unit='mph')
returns 17 mph
